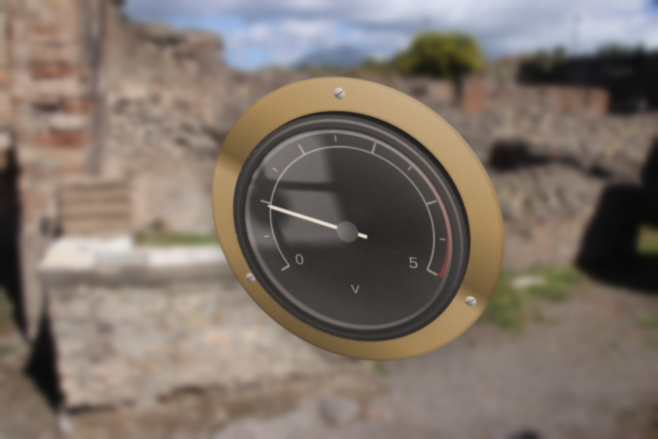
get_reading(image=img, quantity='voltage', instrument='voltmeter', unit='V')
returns 1 V
